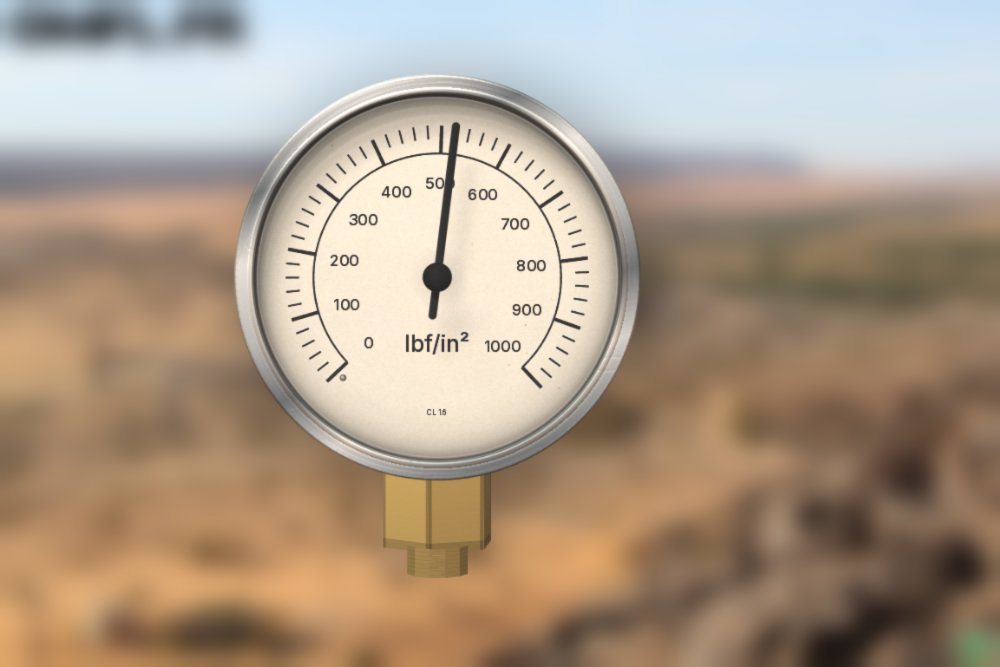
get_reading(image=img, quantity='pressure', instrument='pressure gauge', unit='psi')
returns 520 psi
